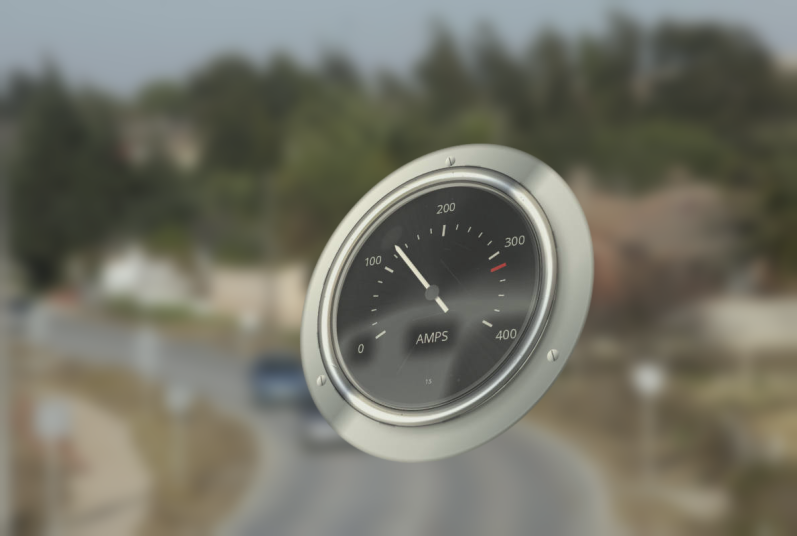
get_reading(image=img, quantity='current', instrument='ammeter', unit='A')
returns 130 A
